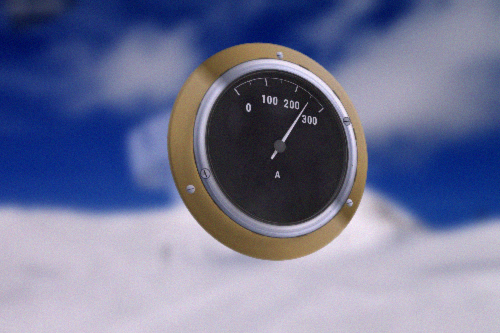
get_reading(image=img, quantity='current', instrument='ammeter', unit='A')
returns 250 A
